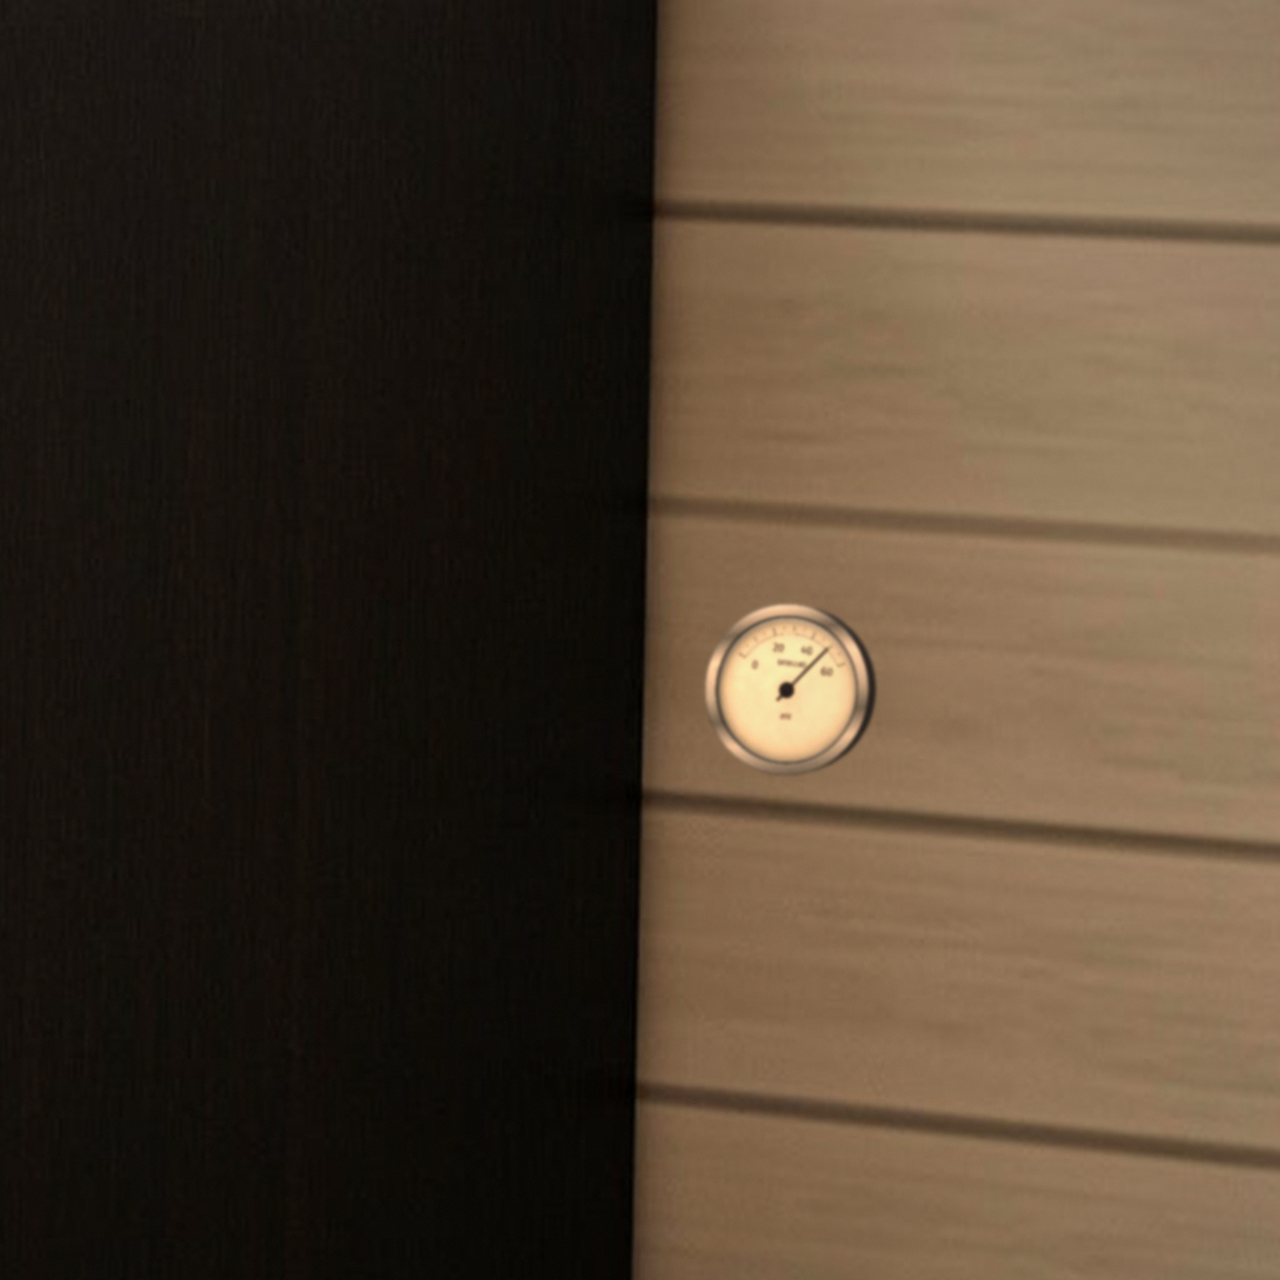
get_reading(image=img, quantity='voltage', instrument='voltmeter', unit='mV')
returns 50 mV
